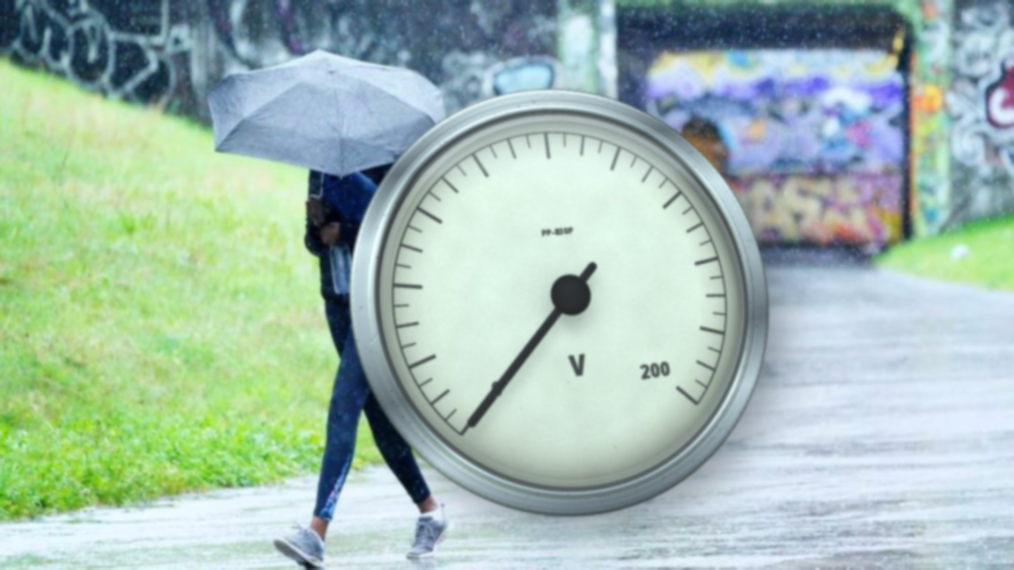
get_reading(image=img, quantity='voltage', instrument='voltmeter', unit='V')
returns 0 V
